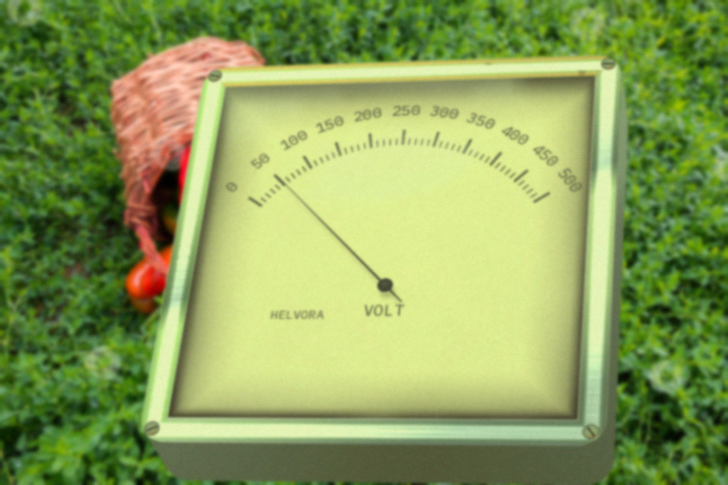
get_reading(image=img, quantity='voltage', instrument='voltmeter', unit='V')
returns 50 V
